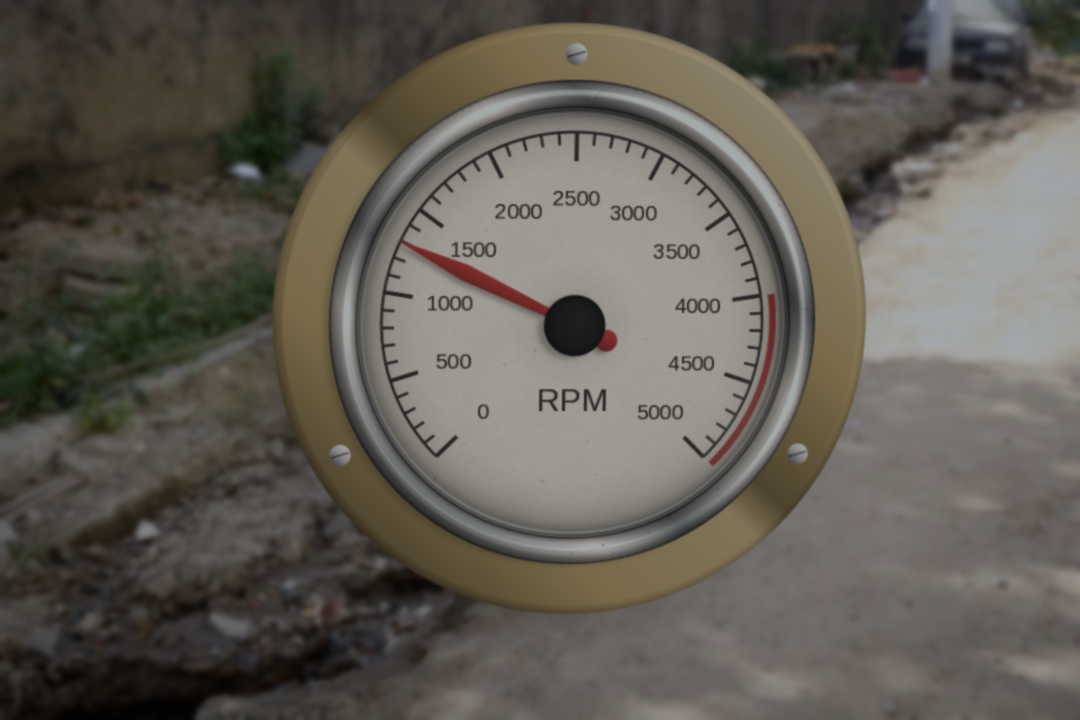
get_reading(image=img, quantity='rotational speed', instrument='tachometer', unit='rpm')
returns 1300 rpm
